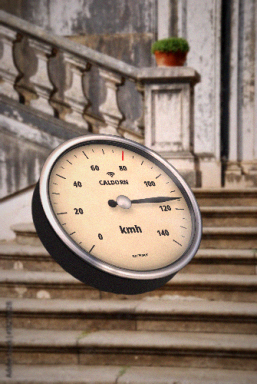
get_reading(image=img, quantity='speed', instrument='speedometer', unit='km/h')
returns 115 km/h
